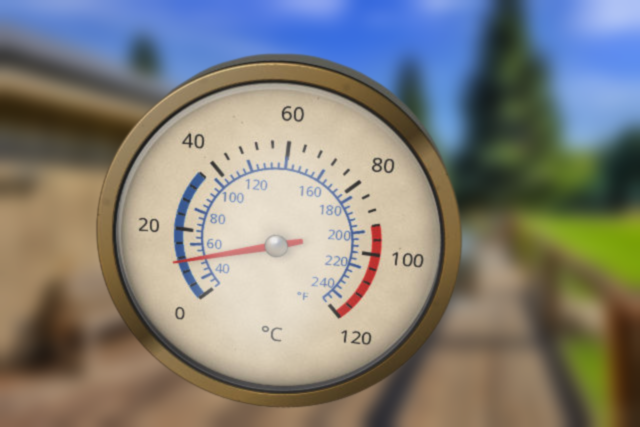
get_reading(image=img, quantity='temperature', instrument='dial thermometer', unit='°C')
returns 12 °C
